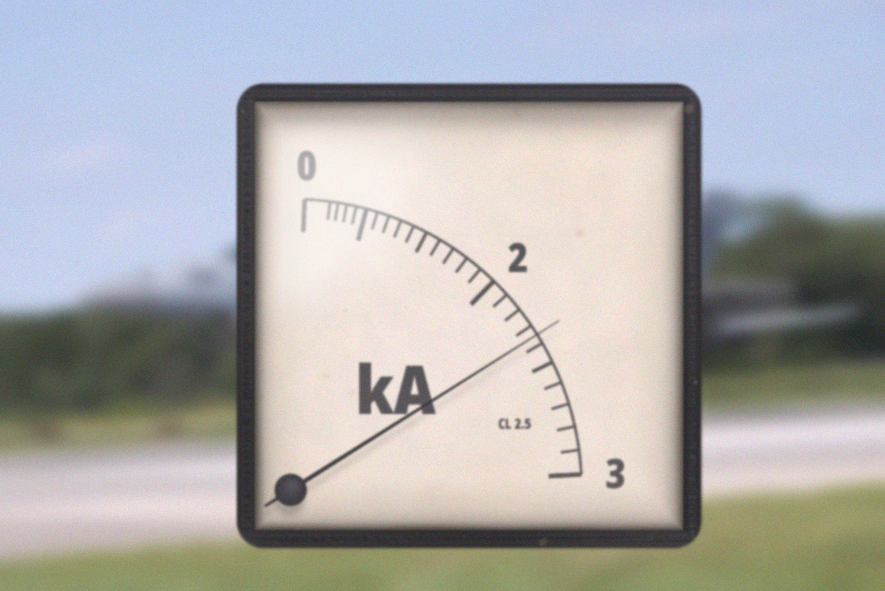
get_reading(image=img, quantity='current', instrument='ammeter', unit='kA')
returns 2.35 kA
